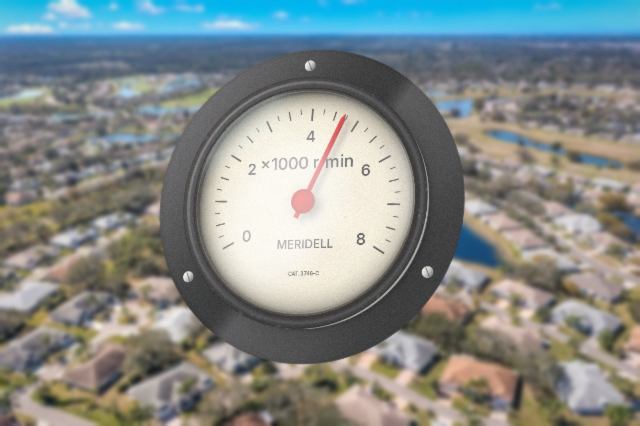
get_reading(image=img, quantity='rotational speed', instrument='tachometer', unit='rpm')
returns 4750 rpm
